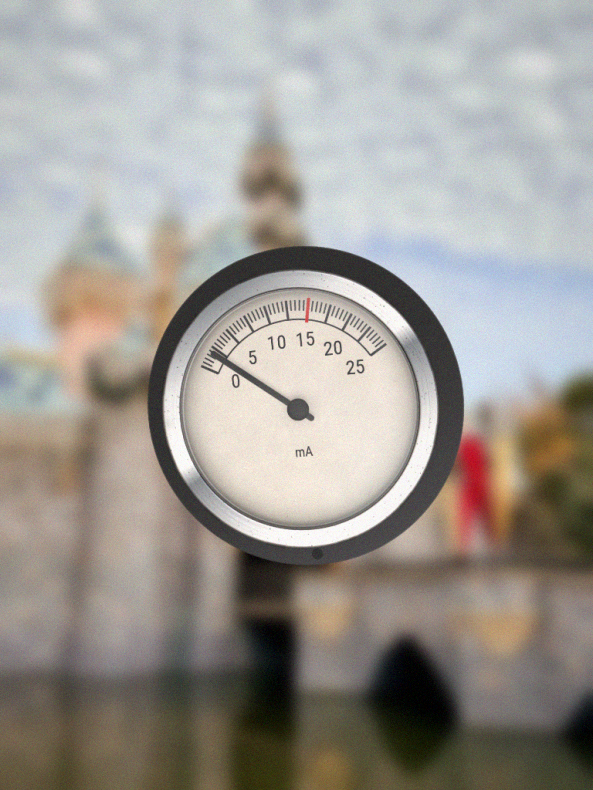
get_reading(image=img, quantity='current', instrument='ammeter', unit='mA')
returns 2 mA
